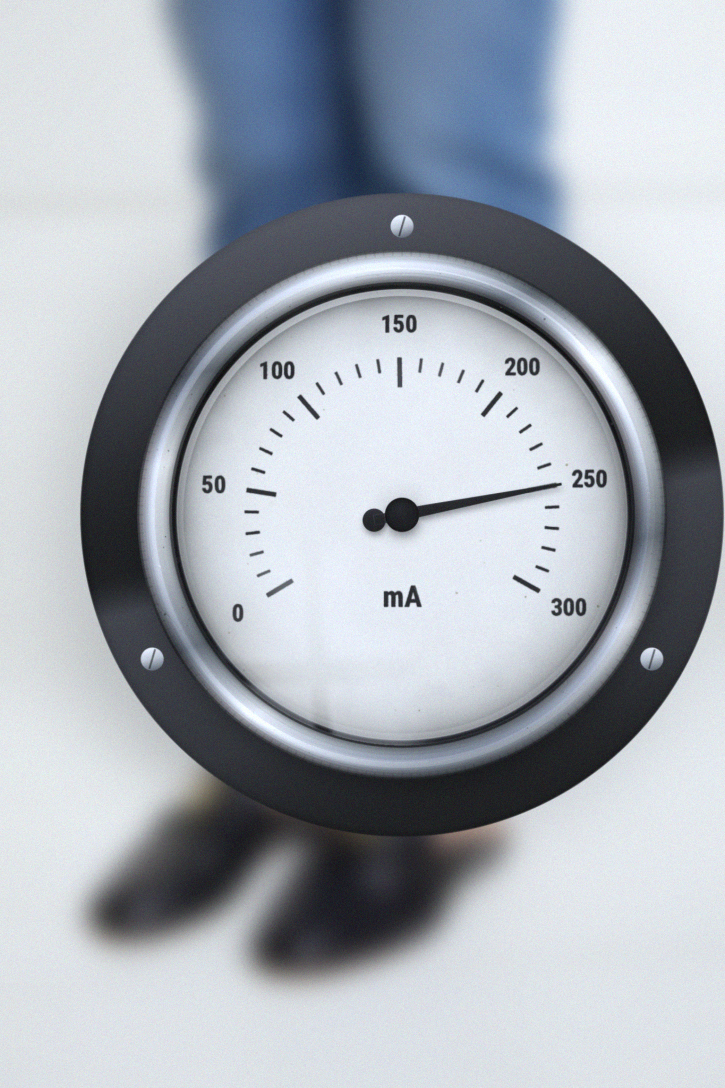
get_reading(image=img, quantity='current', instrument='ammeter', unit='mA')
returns 250 mA
